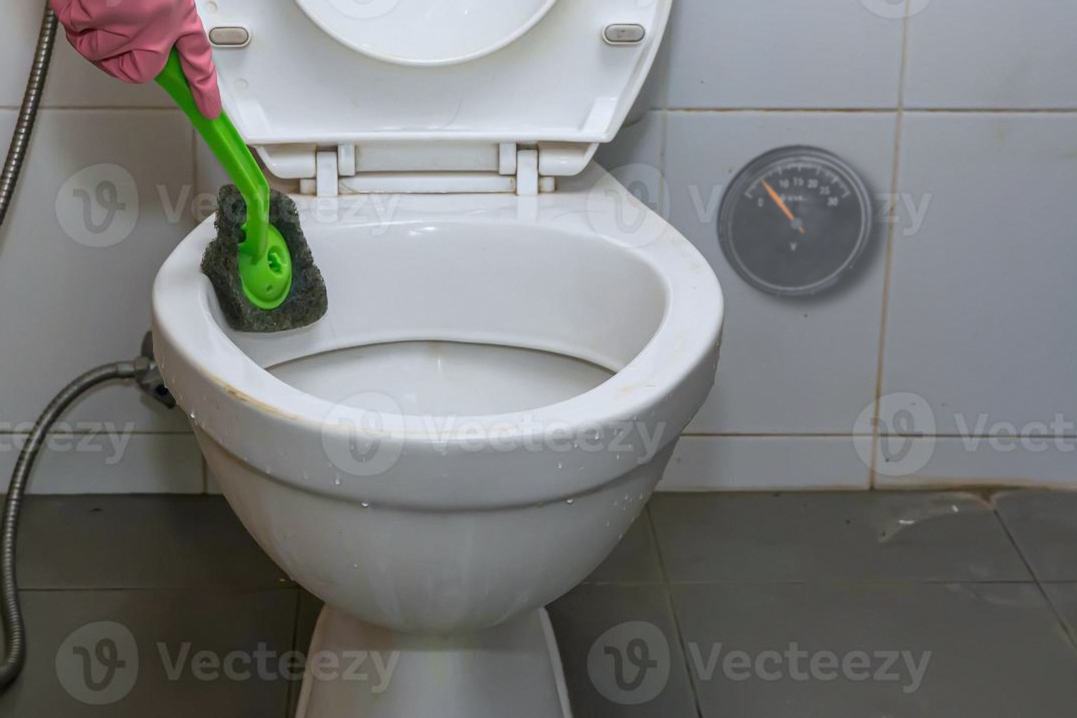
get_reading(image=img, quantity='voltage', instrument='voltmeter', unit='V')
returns 5 V
